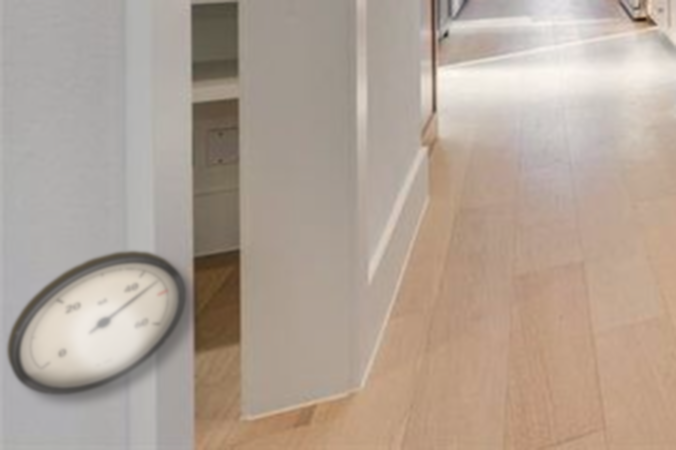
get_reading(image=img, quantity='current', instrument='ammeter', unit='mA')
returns 45 mA
